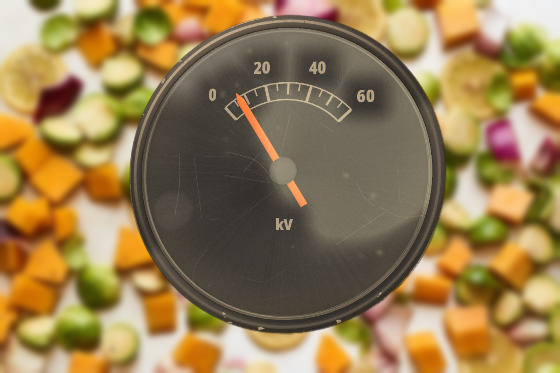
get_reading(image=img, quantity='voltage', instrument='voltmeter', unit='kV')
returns 7.5 kV
